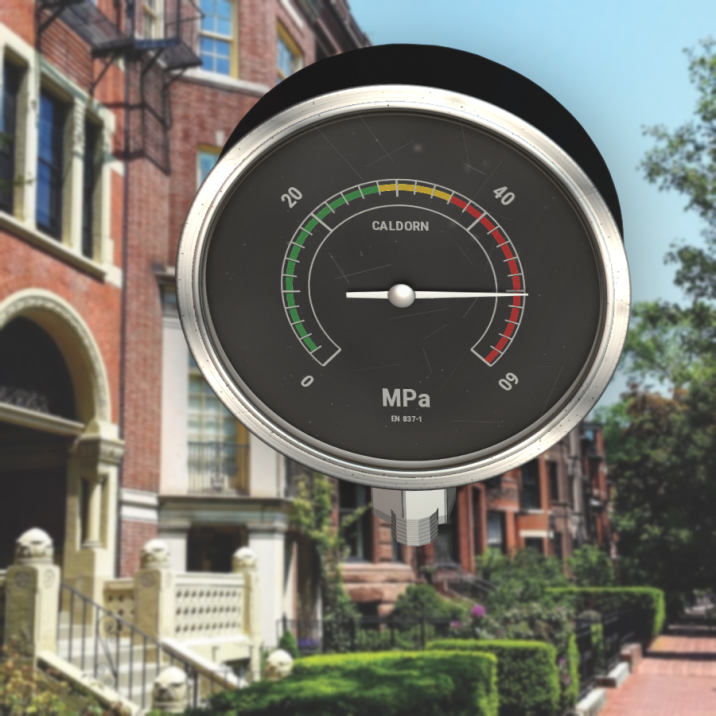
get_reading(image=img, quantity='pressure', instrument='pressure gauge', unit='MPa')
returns 50 MPa
